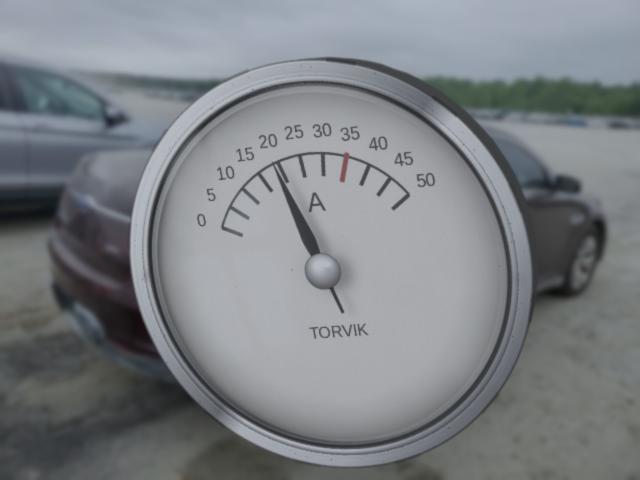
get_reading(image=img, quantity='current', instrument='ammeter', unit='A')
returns 20 A
